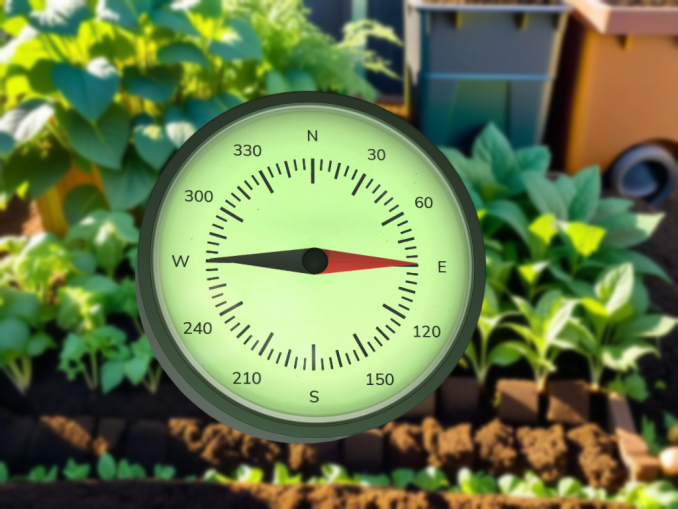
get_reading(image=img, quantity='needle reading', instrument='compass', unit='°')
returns 90 °
